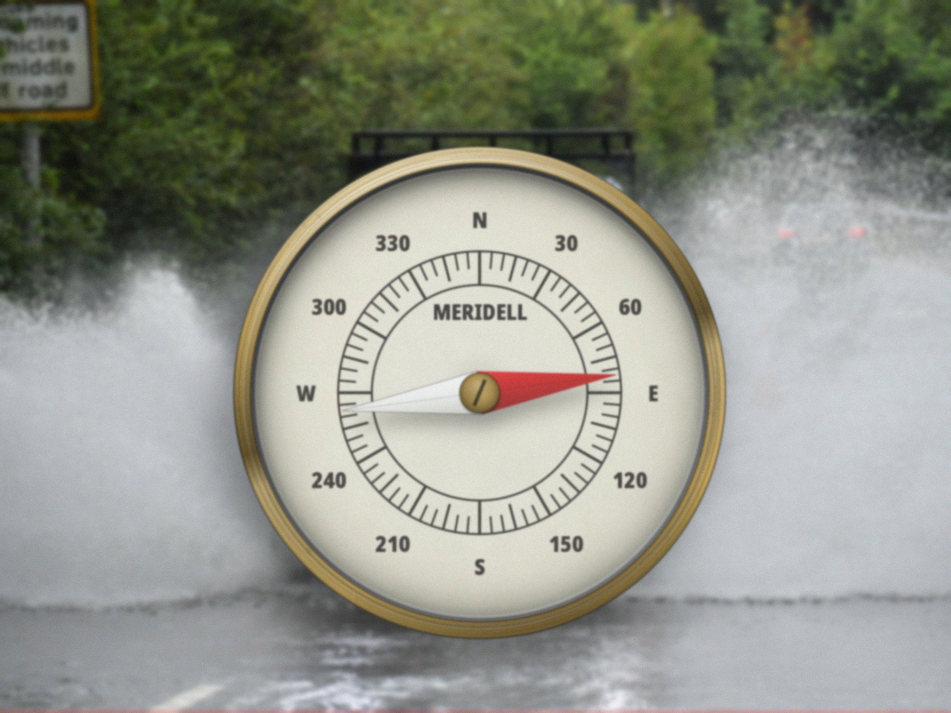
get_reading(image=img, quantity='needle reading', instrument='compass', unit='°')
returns 82.5 °
